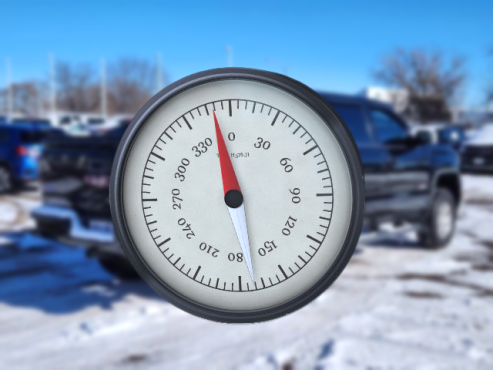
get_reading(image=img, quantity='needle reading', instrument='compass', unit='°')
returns 350 °
